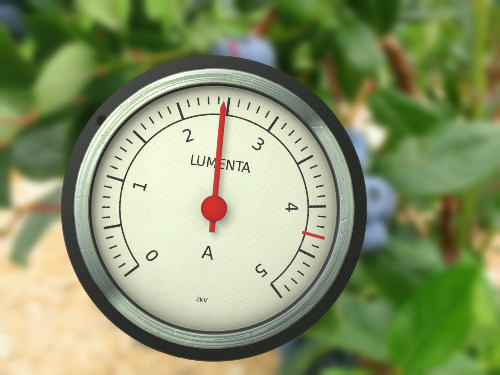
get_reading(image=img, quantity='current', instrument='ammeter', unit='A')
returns 2.45 A
